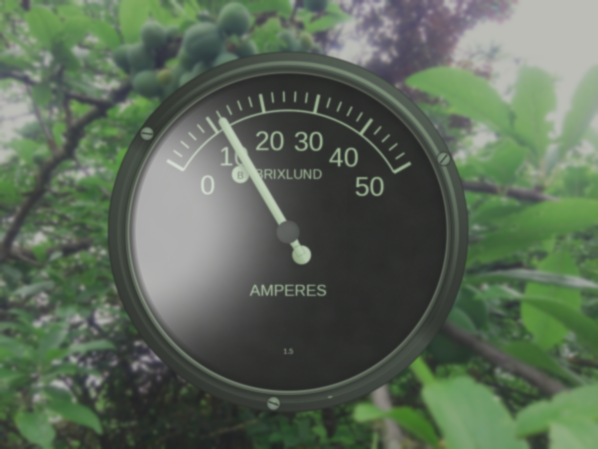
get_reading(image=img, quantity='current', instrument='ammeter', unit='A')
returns 12 A
